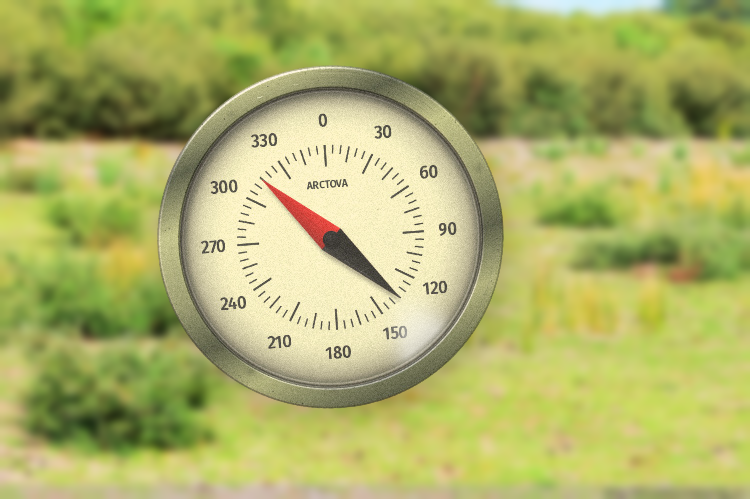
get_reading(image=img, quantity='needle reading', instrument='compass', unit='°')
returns 315 °
